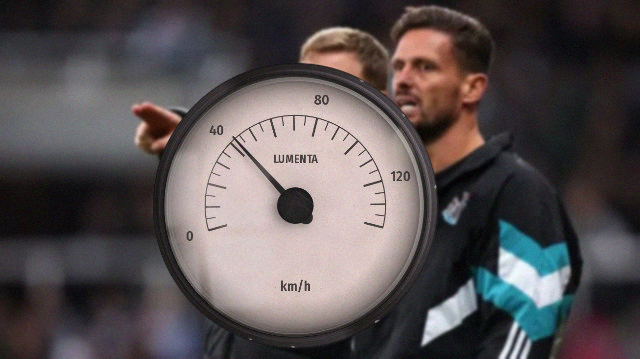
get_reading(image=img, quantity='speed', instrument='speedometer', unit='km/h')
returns 42.5 km/h
